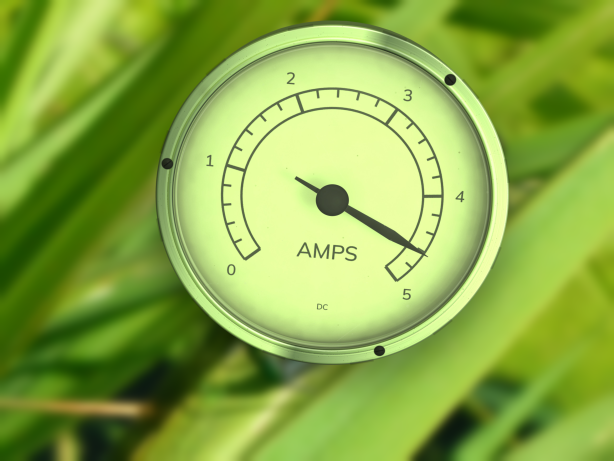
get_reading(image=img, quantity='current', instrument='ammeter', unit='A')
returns 4.6 A
